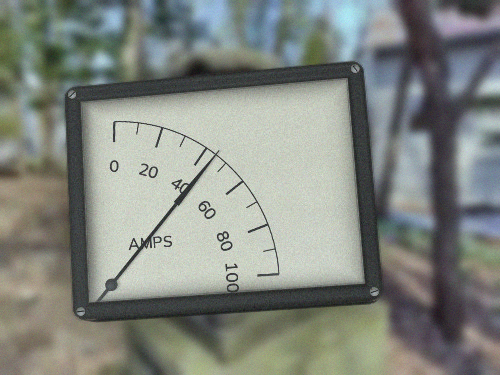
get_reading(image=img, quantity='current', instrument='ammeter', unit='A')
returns 45 A
